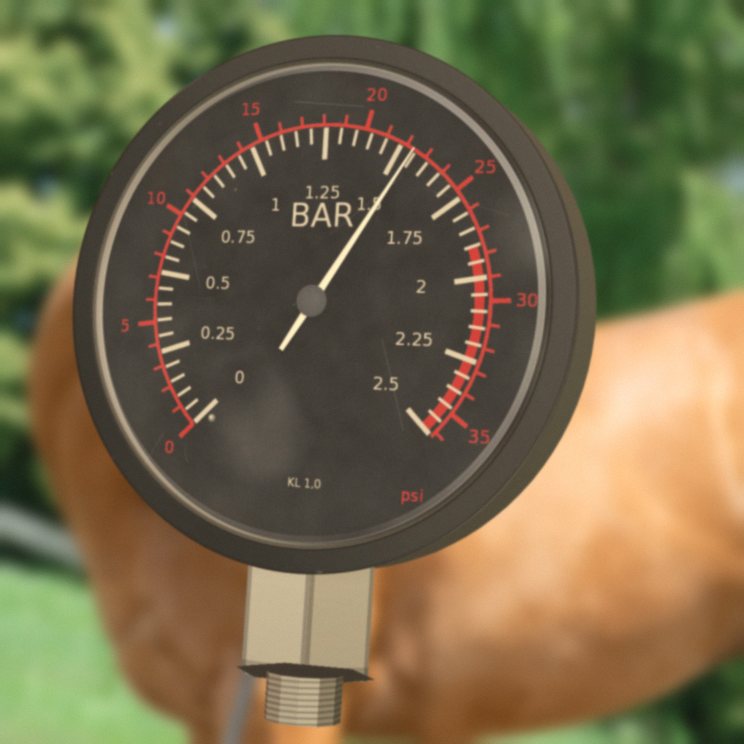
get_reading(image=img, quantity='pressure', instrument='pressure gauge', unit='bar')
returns 1.55 bar
